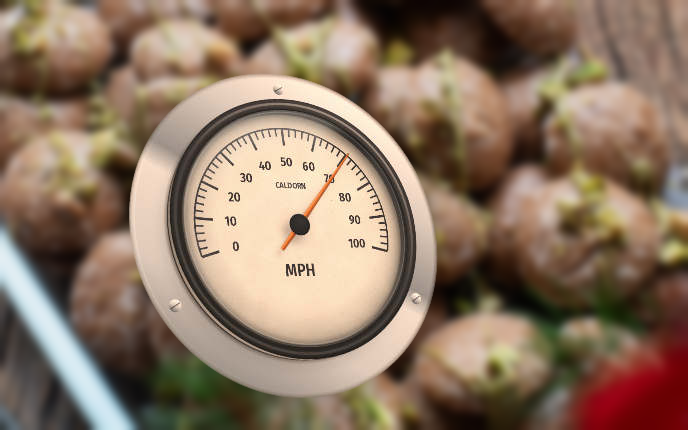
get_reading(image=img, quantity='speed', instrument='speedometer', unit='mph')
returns 70 mph
